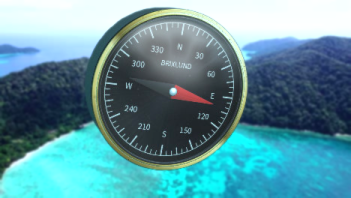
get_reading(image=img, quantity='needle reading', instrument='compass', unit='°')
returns 100 °
